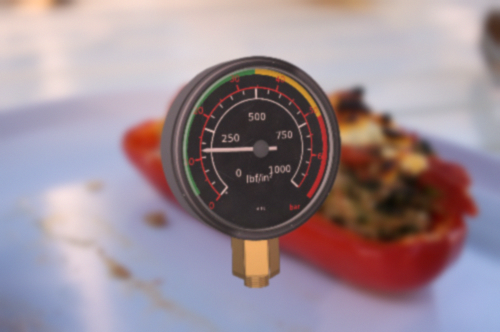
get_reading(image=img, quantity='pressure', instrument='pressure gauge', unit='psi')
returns 175 psi
